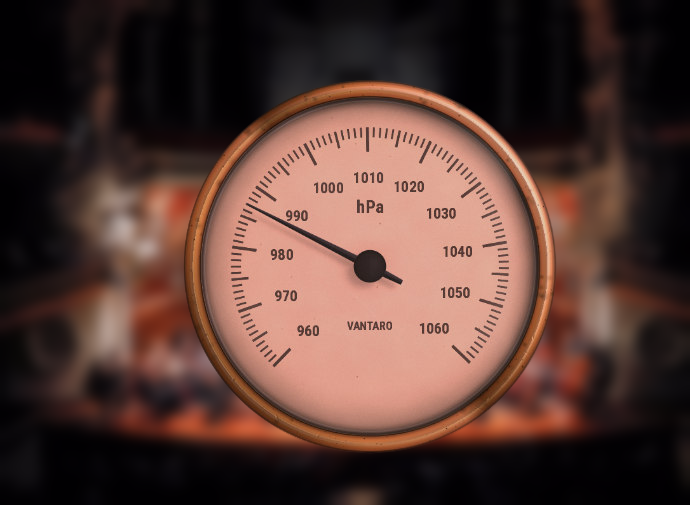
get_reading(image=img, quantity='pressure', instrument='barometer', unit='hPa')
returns 987 hPa
